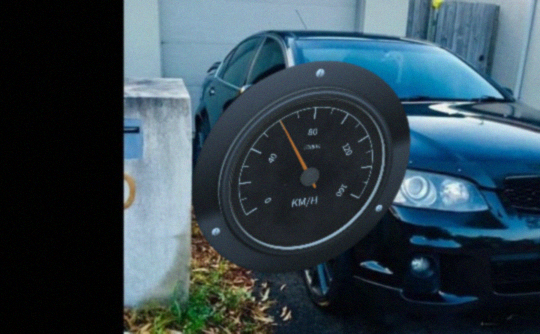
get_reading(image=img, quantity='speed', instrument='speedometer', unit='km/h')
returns 60 km/h
